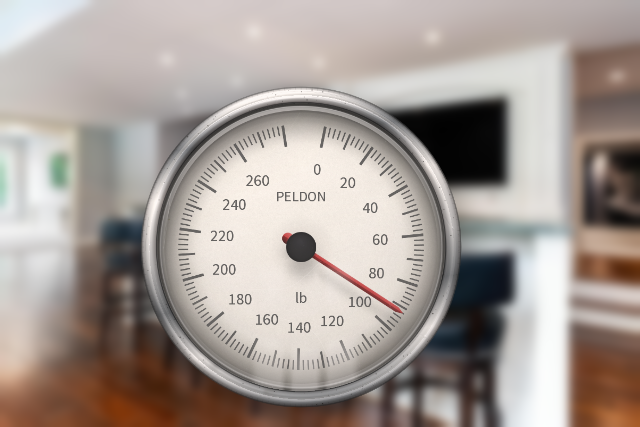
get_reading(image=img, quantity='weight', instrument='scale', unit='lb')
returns 92 lb
